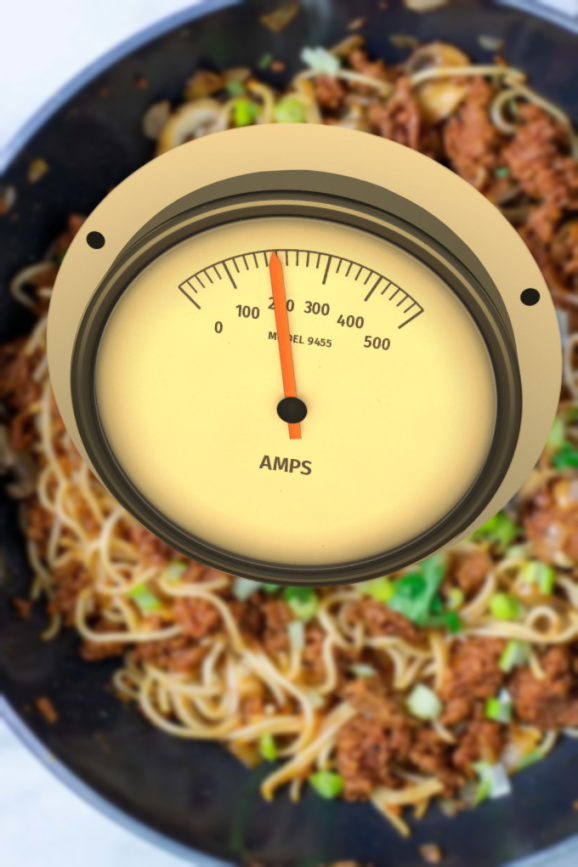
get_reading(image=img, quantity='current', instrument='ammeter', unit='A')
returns 200 A
